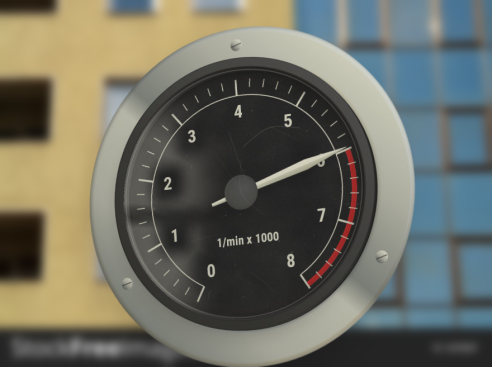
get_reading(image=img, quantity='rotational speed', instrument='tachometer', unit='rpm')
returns 6000 rpm
